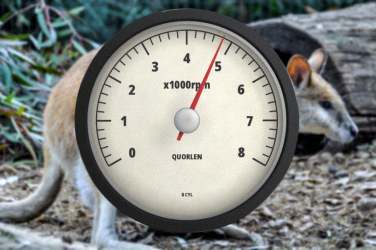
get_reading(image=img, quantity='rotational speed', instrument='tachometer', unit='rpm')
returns 4800 rpm
